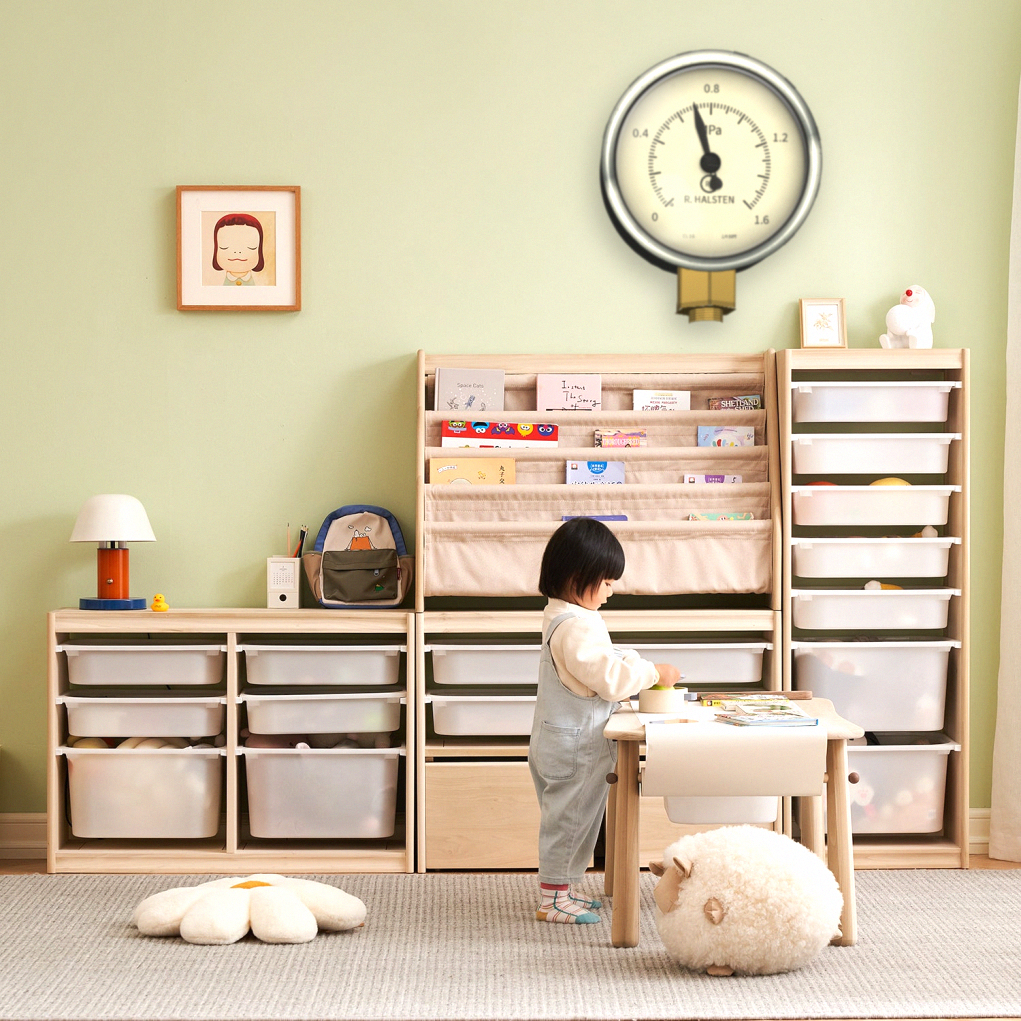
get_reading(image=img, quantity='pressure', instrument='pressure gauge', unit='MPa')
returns 0.7 MPa
